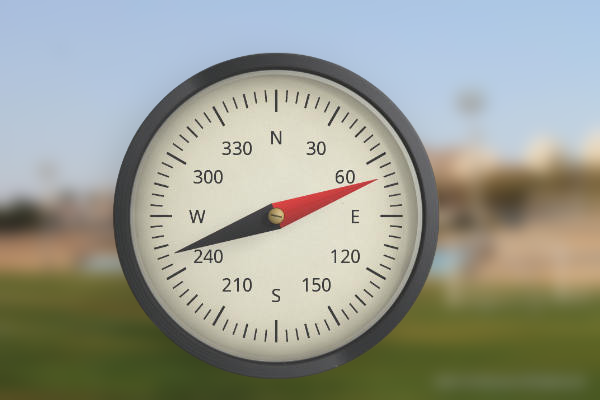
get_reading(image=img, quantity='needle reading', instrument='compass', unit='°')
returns 70 °
